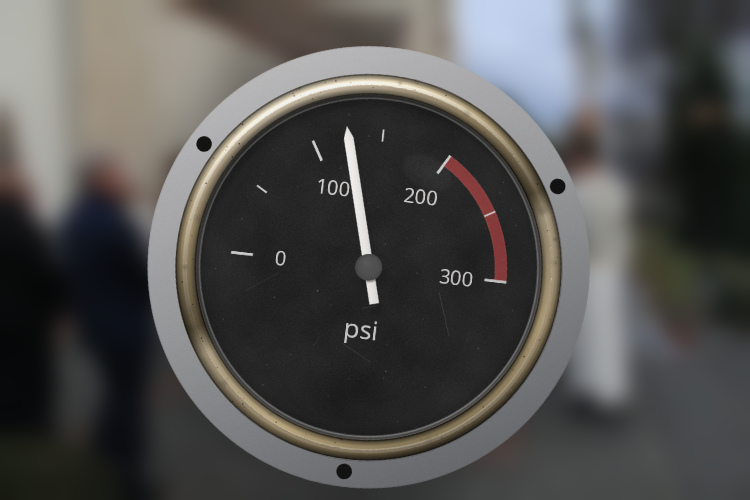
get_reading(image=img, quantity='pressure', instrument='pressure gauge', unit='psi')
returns 125 psi
